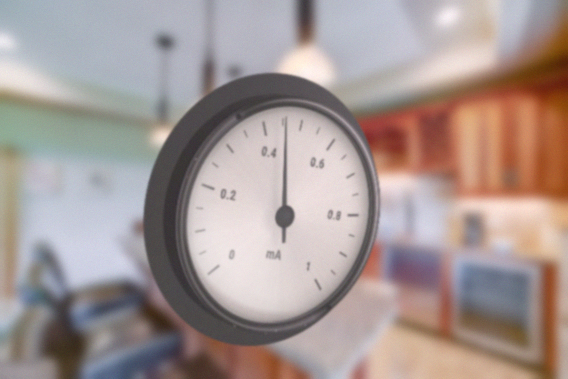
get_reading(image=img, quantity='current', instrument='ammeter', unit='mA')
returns 0.45 mA
